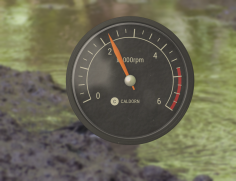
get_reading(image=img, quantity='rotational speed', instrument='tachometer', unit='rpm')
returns 2250 rpm
